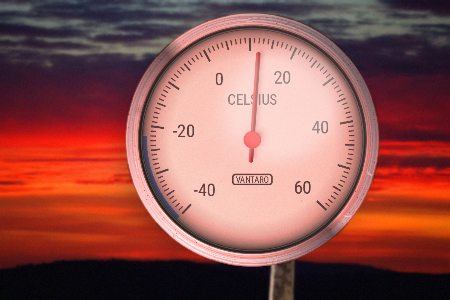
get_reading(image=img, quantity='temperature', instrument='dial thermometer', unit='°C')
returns 12 °C
